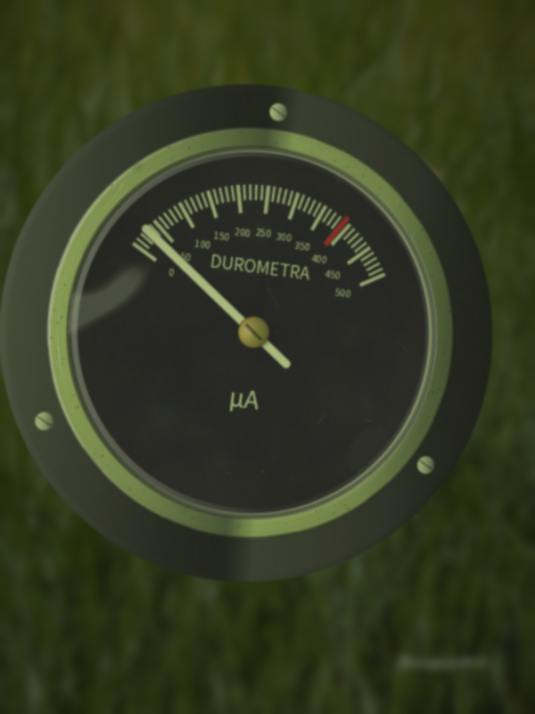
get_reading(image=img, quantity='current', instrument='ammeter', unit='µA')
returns 30 µA
